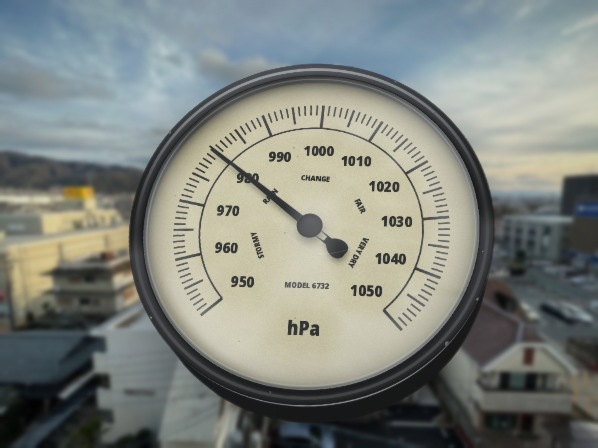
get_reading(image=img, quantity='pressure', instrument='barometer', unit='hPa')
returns 980 hPa
